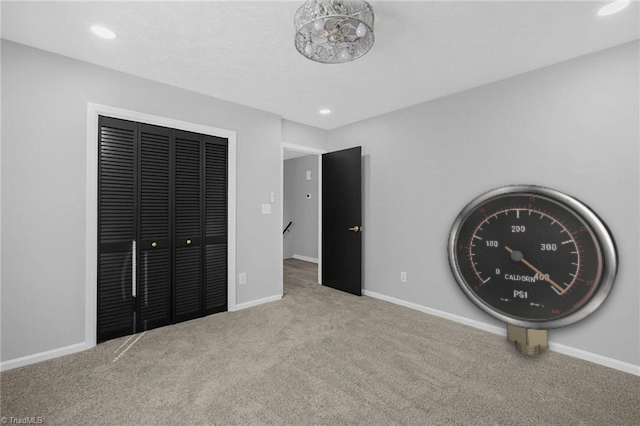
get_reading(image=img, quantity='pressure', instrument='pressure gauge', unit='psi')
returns 390 psi
